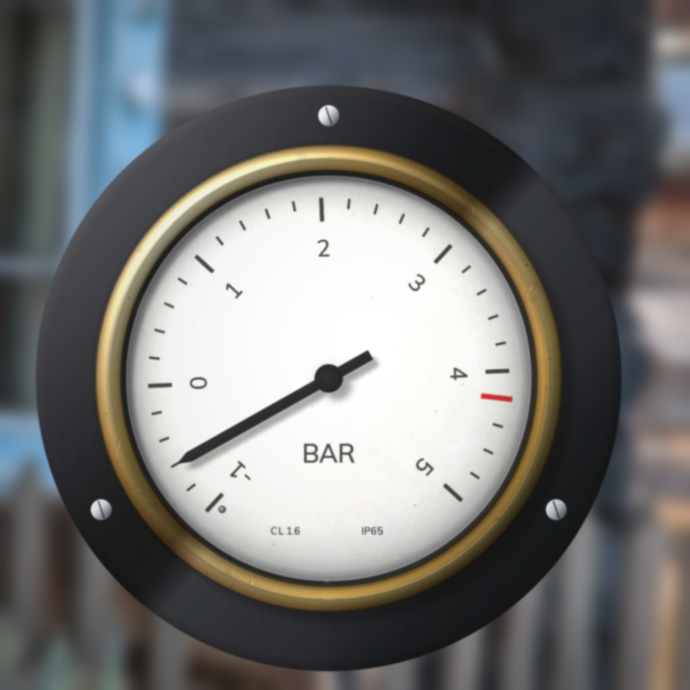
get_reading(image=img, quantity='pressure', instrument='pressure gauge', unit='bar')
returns -0.6 bar
